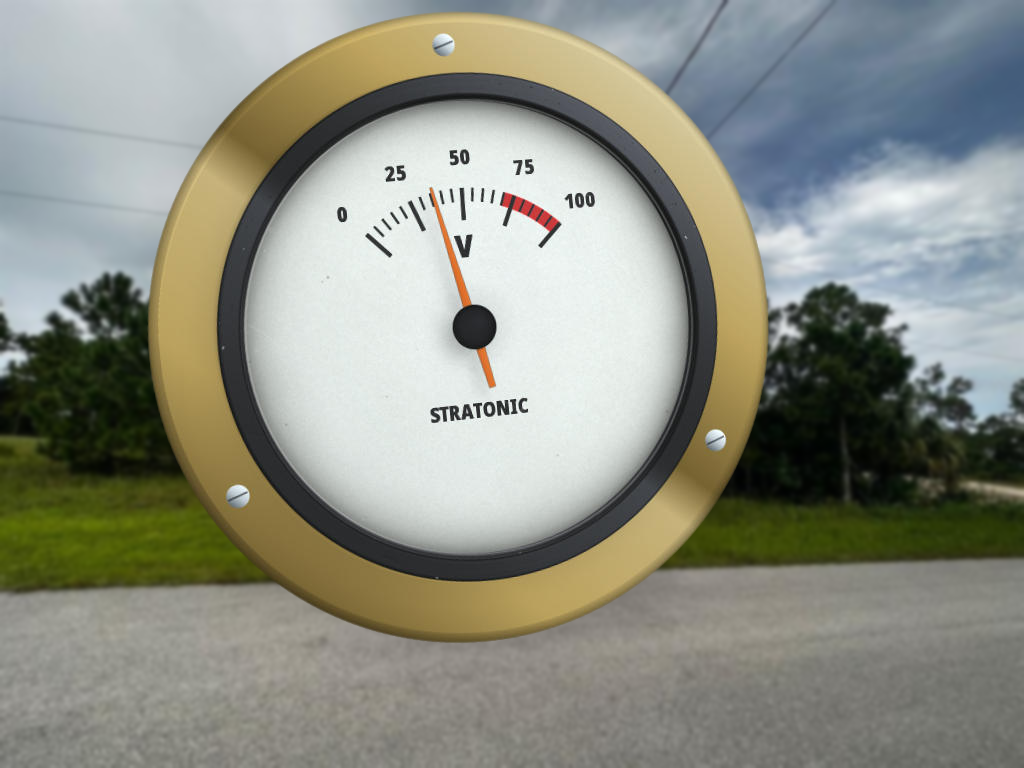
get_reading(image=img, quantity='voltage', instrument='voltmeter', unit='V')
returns 35 V
